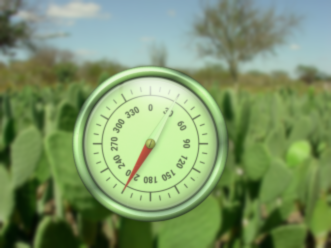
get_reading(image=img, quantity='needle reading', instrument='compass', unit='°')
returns 210 °
